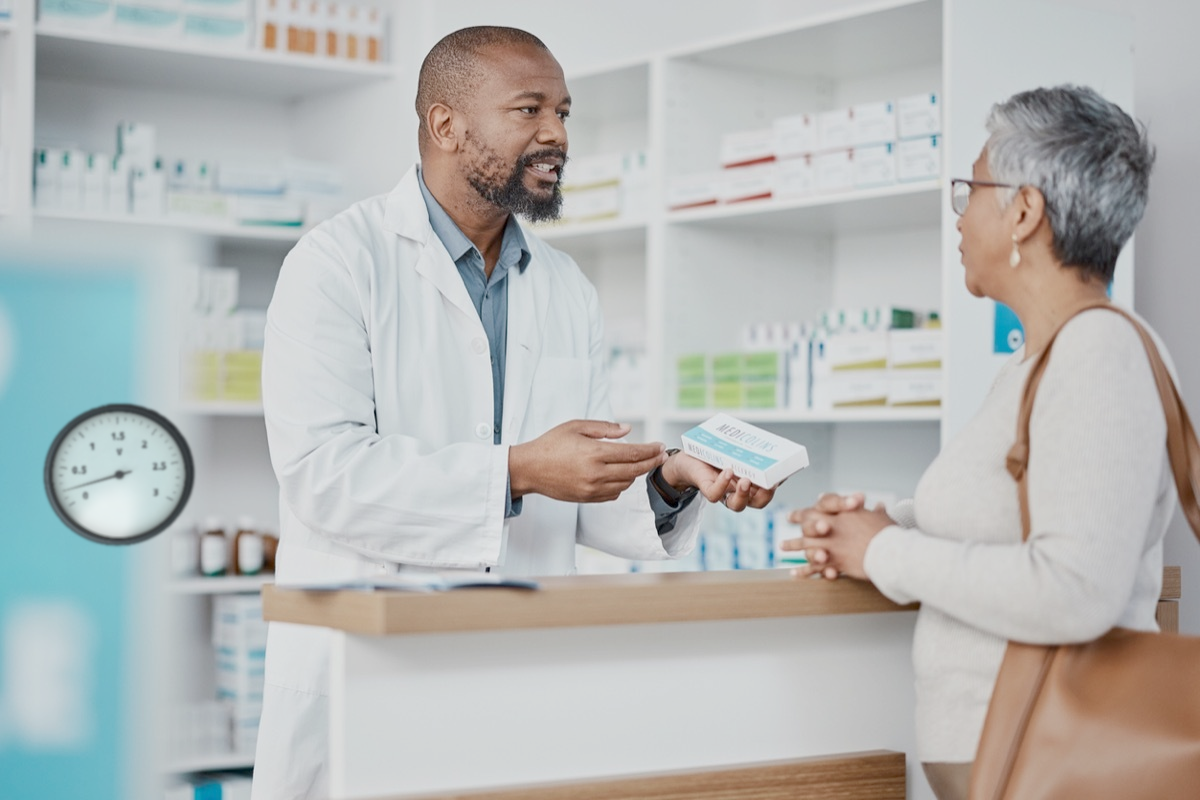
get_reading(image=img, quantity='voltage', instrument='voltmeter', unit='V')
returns 0.2 V
